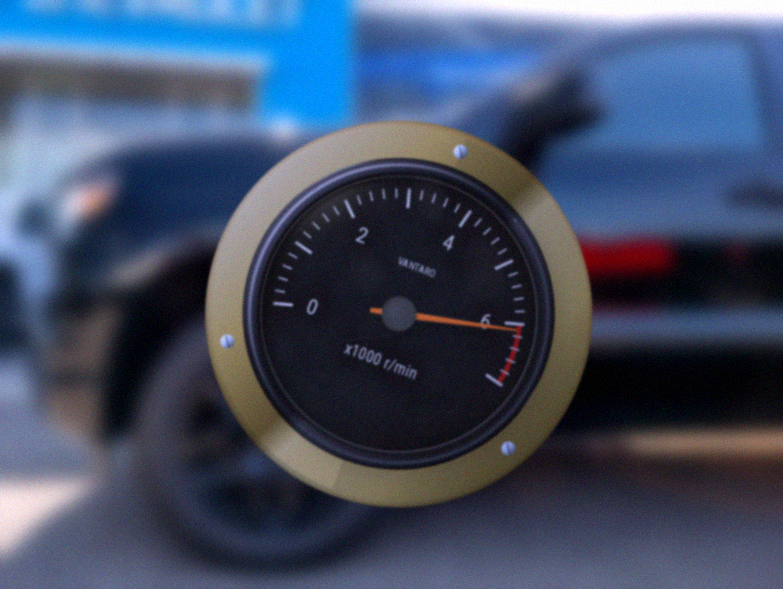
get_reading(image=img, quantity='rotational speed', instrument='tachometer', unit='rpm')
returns 6100 rpm
